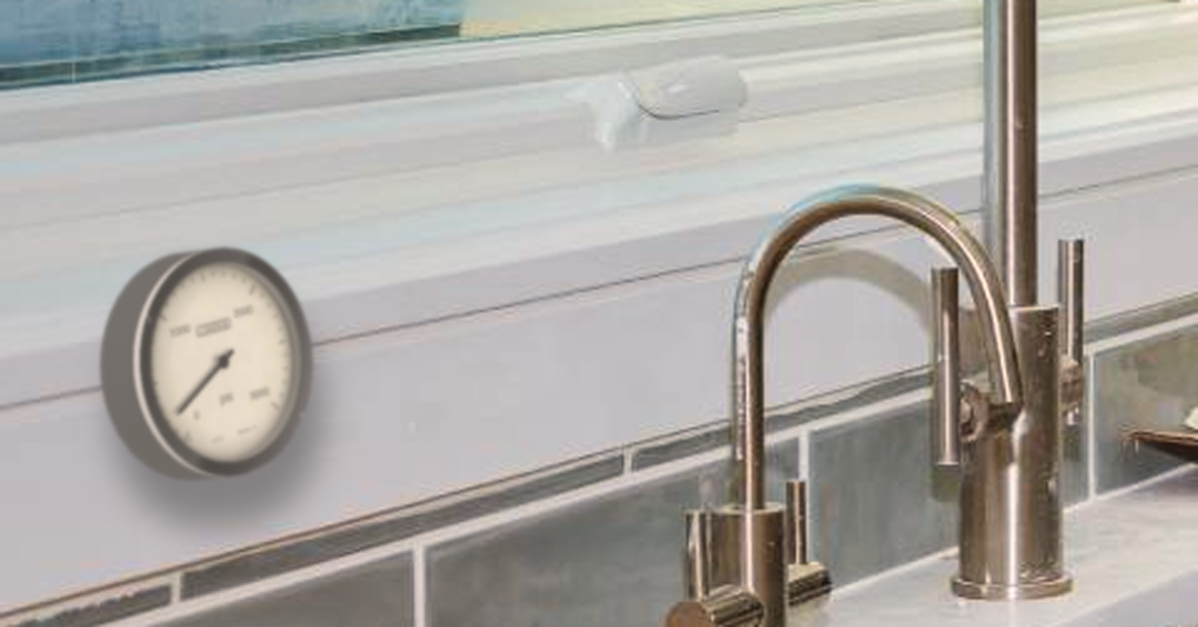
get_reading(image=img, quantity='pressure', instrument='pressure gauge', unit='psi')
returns 200 psi
